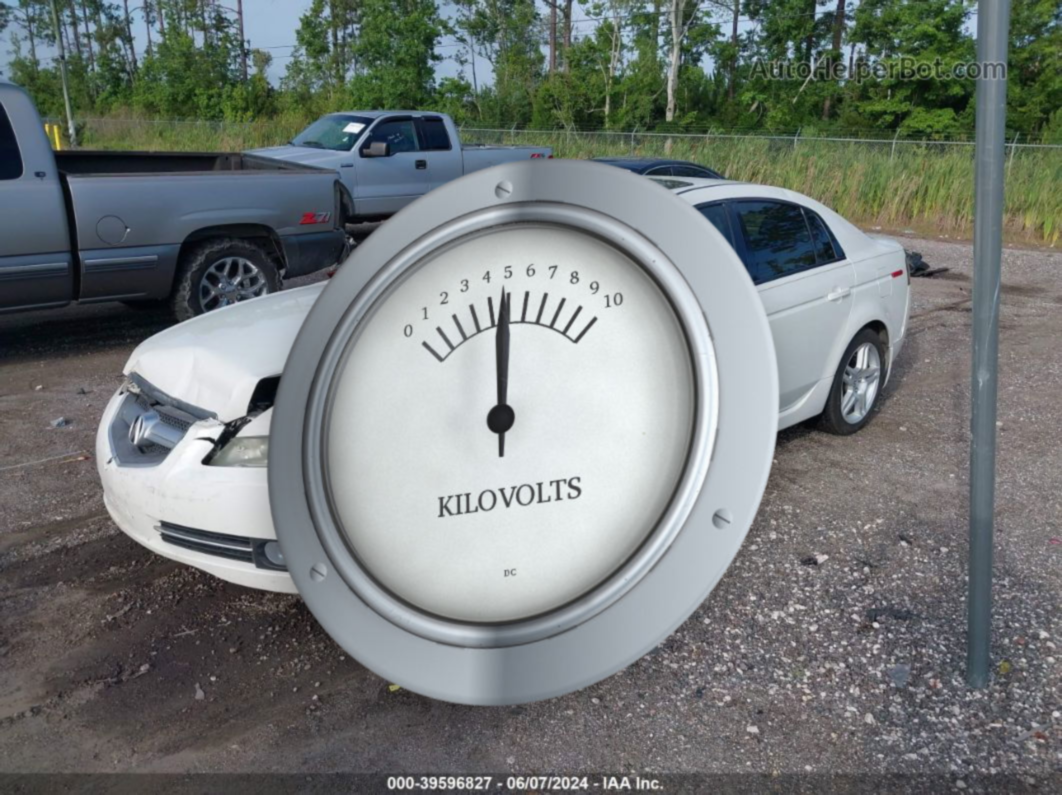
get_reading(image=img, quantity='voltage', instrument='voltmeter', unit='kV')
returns 5 kV
